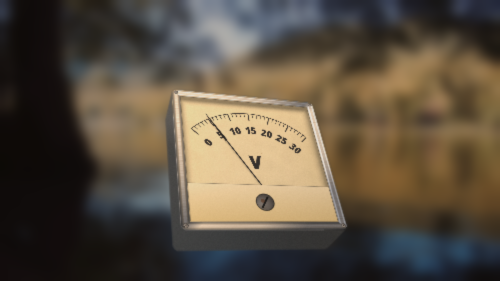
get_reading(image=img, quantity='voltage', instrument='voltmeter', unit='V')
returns 5 V
